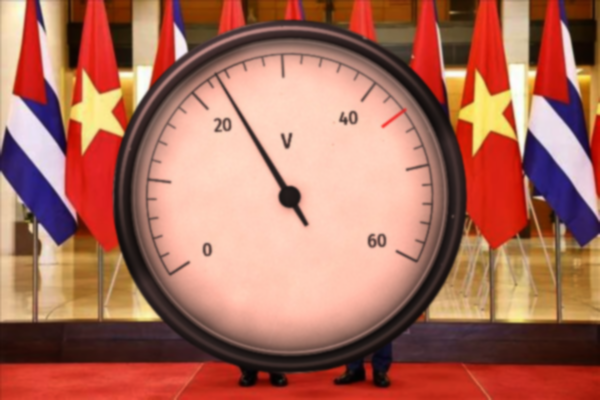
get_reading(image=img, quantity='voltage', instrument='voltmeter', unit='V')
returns 23 V
